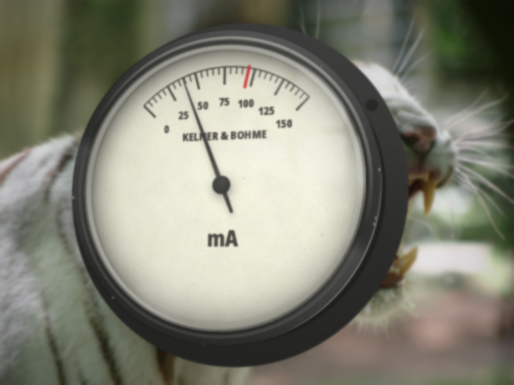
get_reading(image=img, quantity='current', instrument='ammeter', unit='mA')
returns 40 mA
